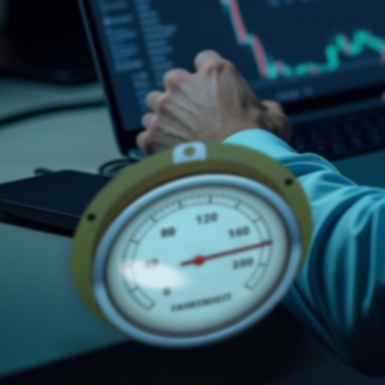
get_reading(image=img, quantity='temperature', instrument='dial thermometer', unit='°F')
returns 180 °F
